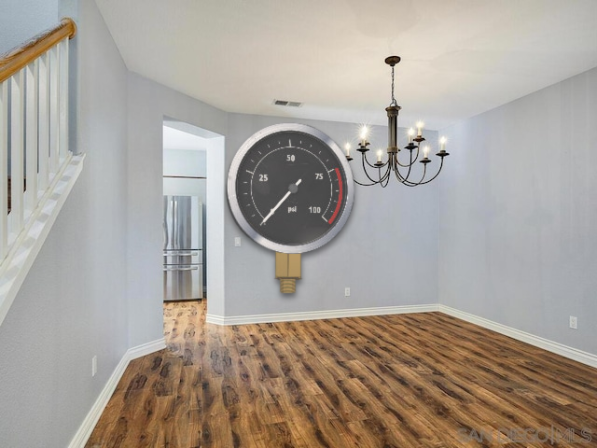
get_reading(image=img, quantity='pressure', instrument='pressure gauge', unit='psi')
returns 0 psi
